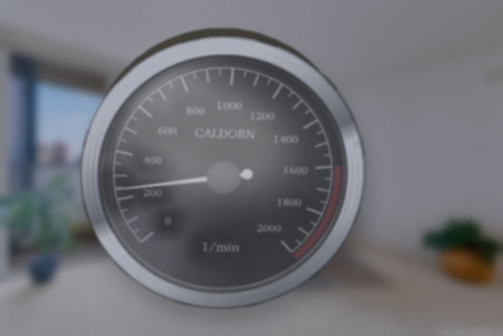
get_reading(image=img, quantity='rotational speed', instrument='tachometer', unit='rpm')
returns 250 rpm
